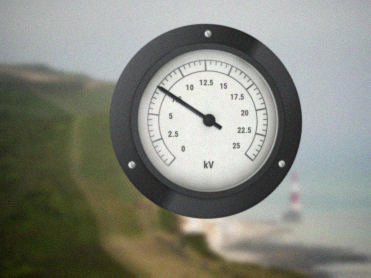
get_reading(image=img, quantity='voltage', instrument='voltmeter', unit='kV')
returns 7.5 kV
